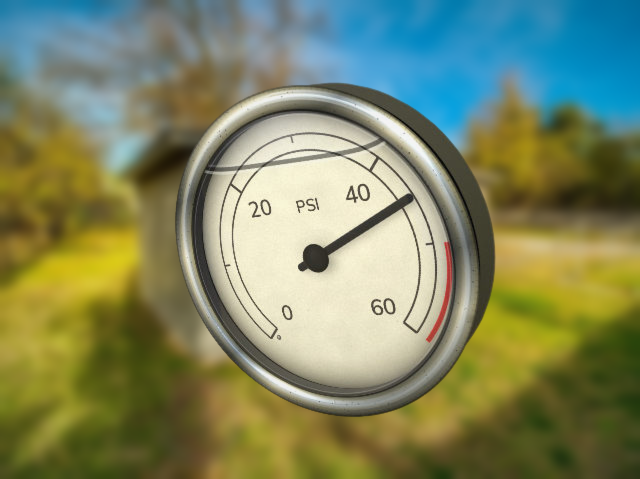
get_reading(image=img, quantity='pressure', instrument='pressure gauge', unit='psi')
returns 45 psi
